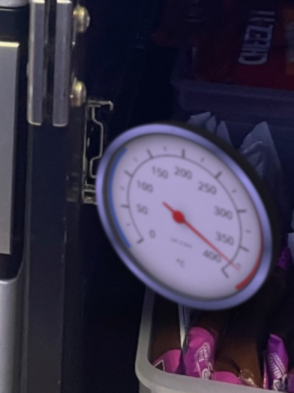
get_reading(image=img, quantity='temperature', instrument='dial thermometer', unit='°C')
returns 375 °C
